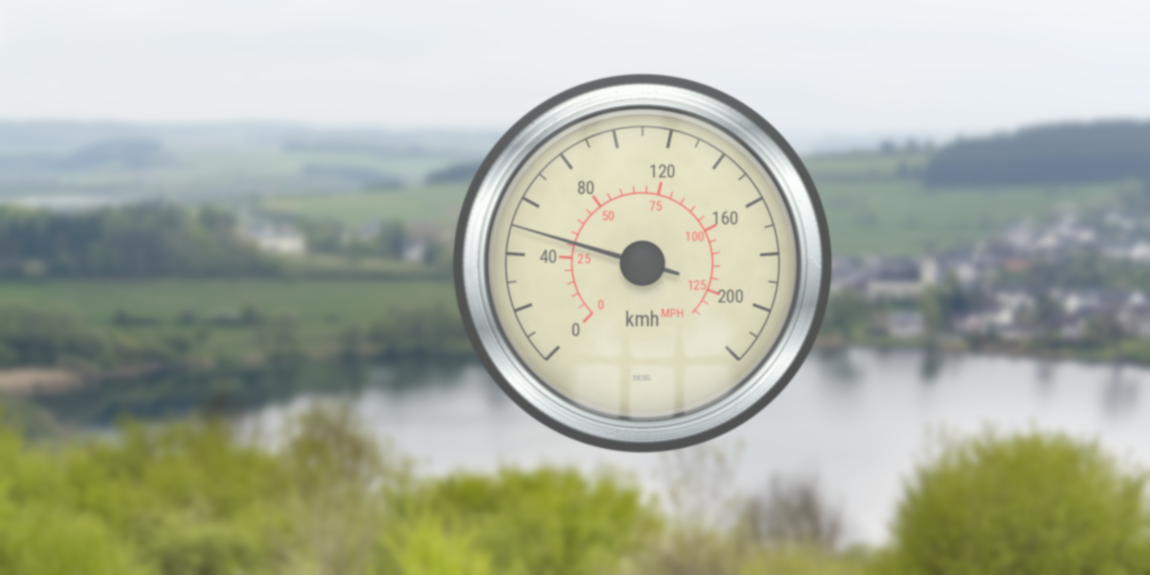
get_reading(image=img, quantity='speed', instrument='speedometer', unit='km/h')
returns 50 km/h
